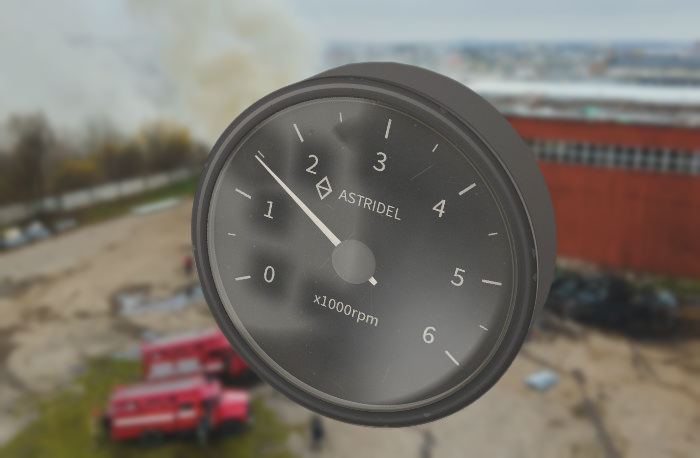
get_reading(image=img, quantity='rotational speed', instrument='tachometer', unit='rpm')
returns 1500 rpm
